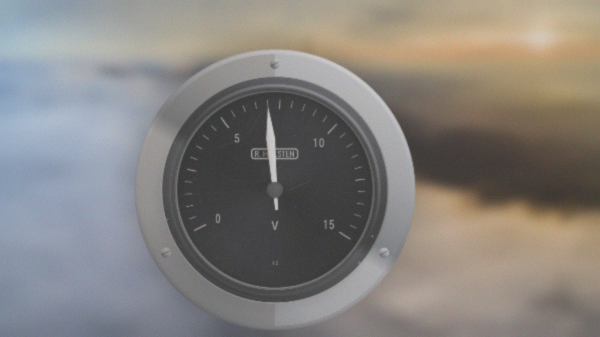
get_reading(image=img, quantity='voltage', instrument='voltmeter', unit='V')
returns 7 V
